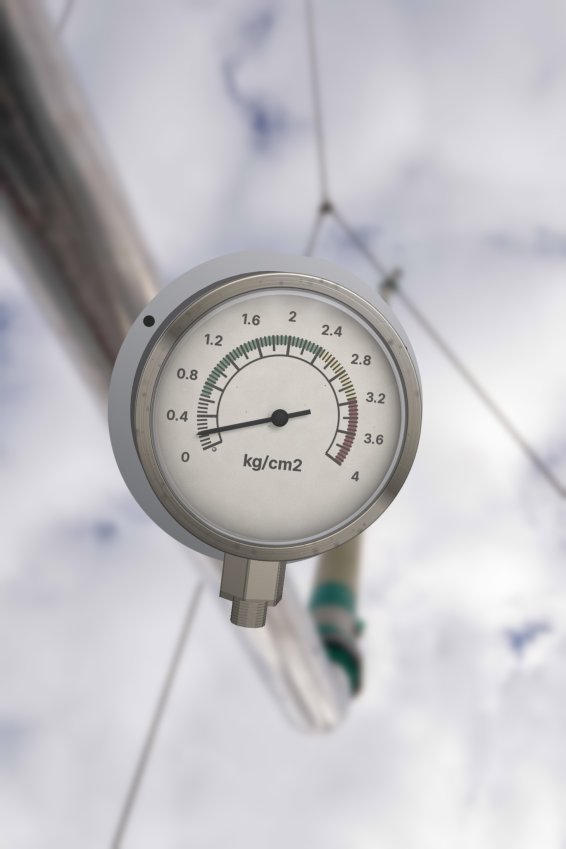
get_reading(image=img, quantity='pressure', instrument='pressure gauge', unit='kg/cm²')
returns 0.2 kg/cm²
